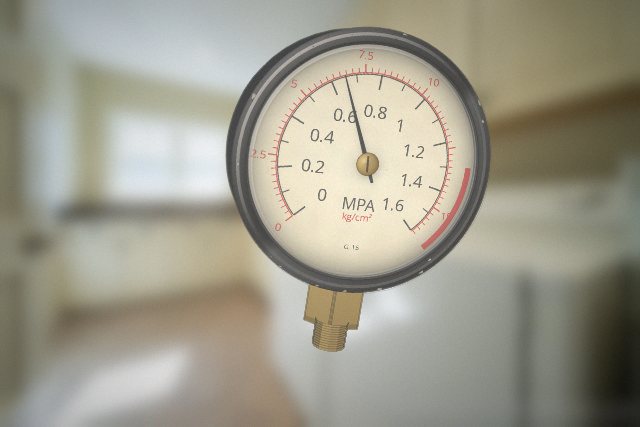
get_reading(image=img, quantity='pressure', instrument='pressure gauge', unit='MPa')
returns 0.65 MPa
